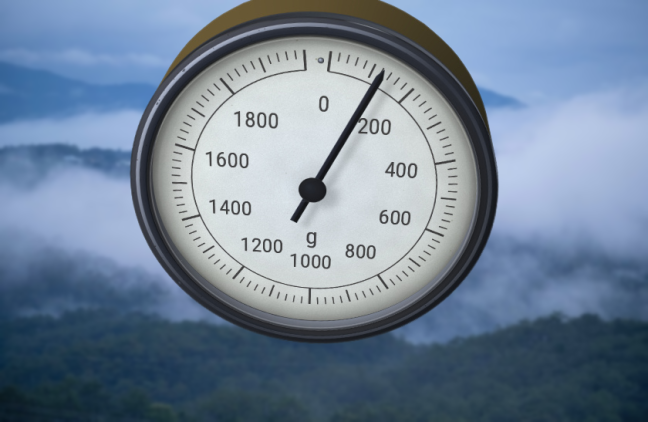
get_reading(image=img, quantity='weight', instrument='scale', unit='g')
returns 120 g
